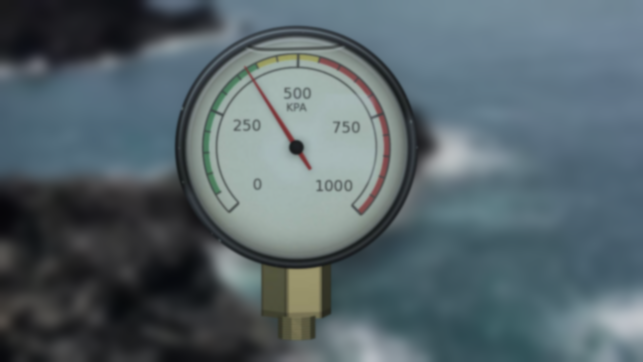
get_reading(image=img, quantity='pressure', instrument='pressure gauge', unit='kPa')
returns 375 kPa
